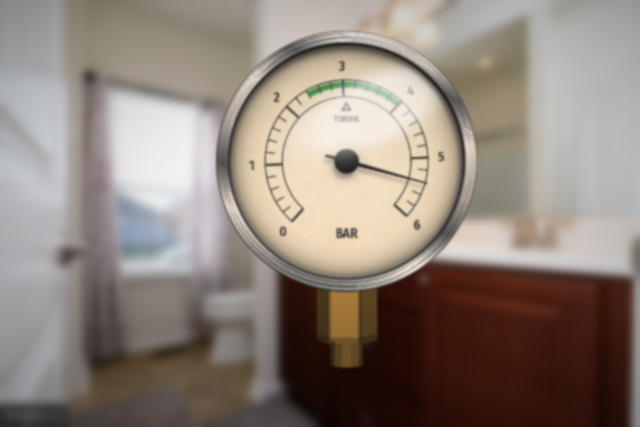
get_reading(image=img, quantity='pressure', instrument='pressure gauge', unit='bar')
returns 5.4 bar
